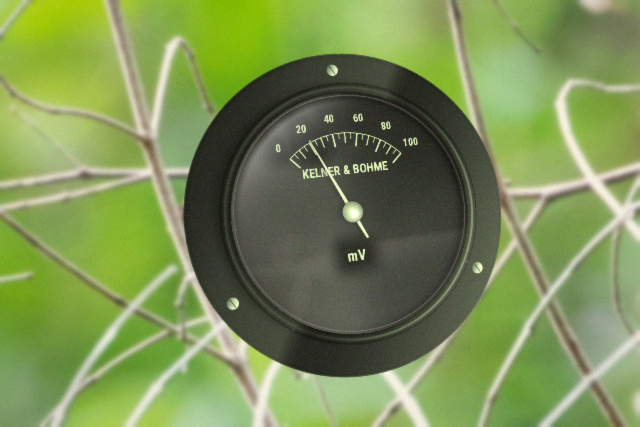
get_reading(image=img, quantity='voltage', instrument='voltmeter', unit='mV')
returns 20 mV
